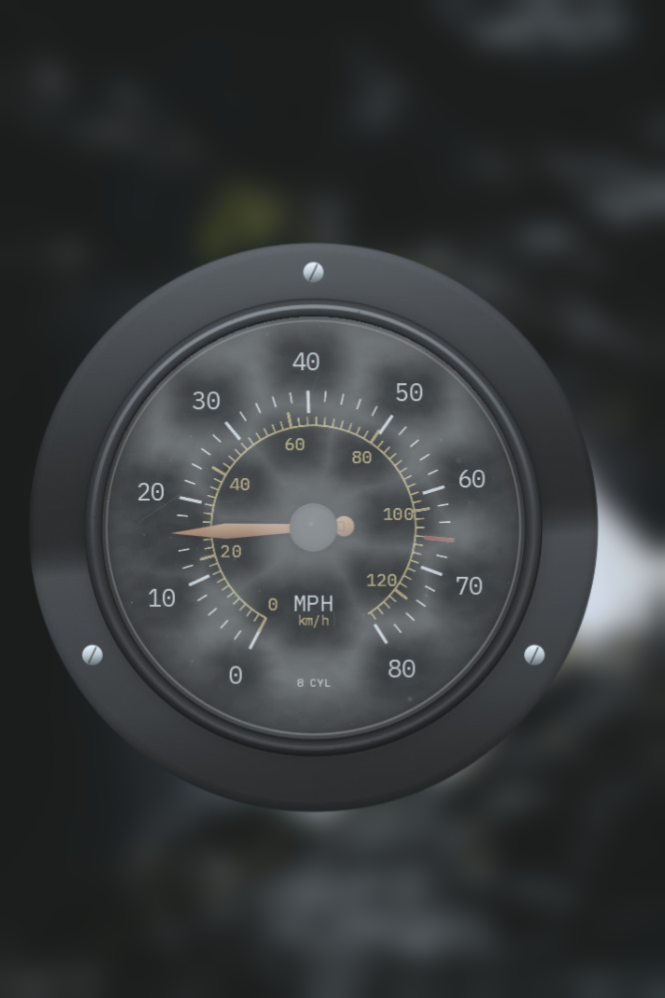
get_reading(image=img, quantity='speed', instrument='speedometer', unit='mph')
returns 16 mph
